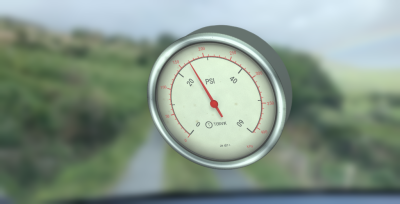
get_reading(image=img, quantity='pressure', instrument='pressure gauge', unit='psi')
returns 25 psi
